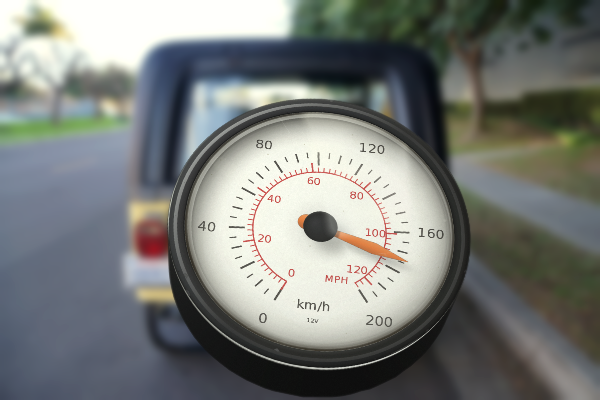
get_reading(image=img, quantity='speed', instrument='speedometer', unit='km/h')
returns 175 km/h
